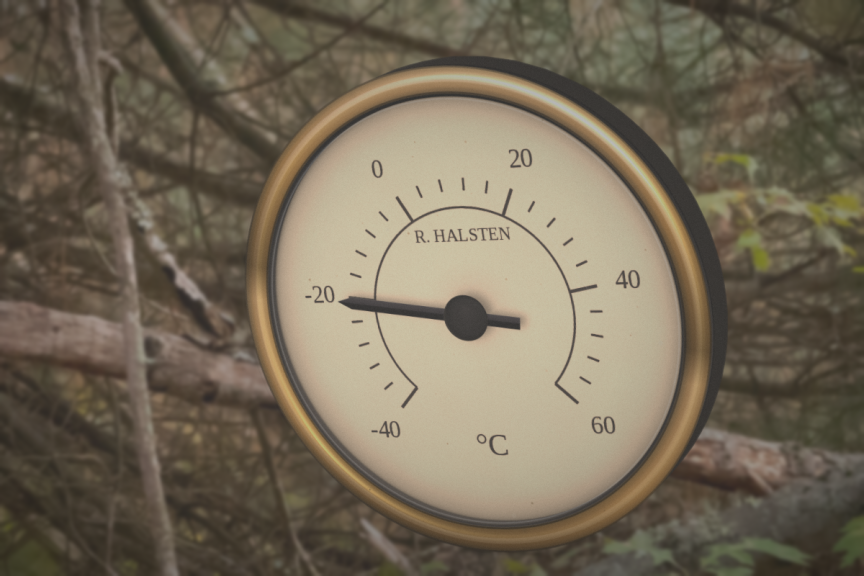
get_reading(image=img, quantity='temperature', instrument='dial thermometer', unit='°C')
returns -20 °C
